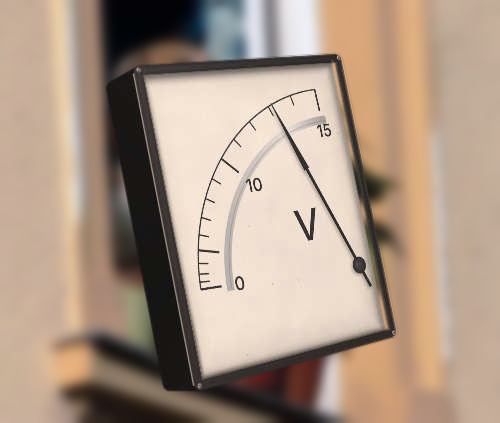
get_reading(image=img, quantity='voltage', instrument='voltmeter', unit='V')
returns 13 V
